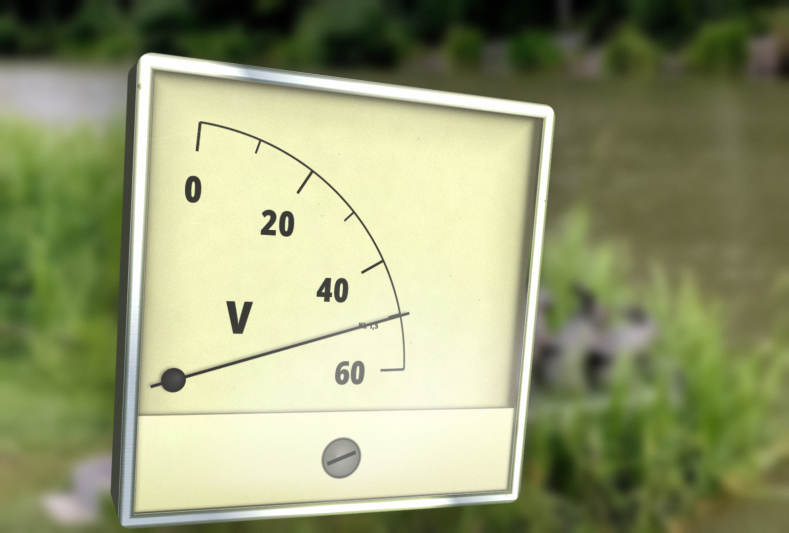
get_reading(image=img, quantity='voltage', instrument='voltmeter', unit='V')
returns 50 V
